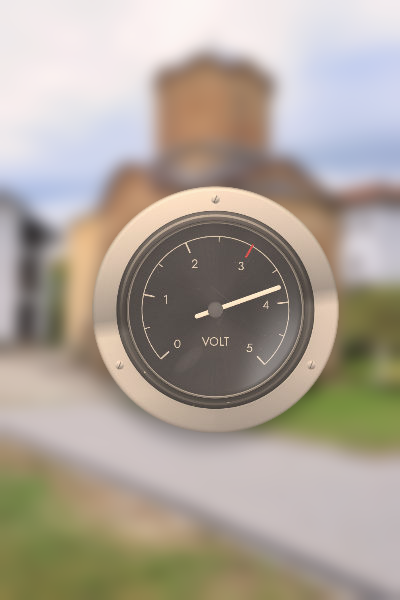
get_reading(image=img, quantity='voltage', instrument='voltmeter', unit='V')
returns 3.75 V
